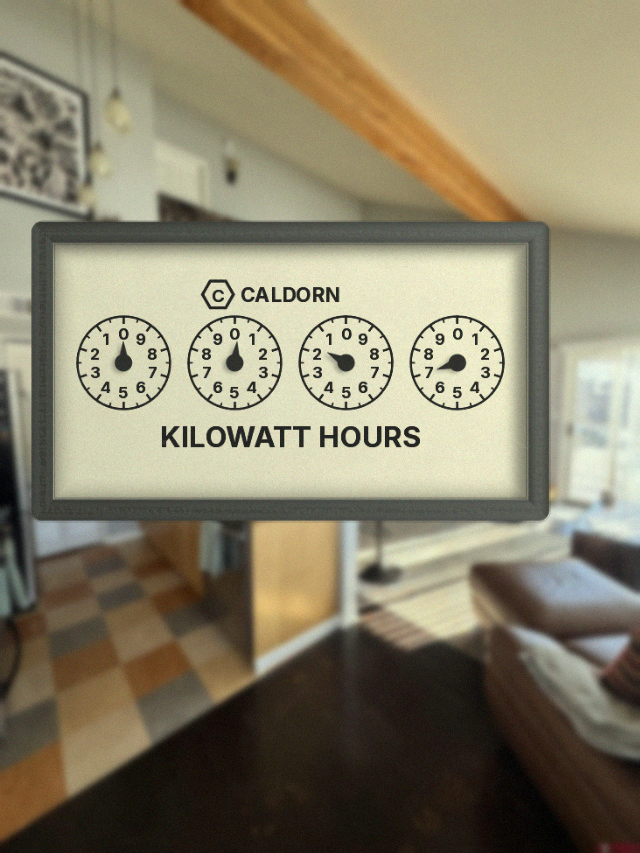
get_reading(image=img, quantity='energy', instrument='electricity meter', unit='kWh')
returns 17 kWh
